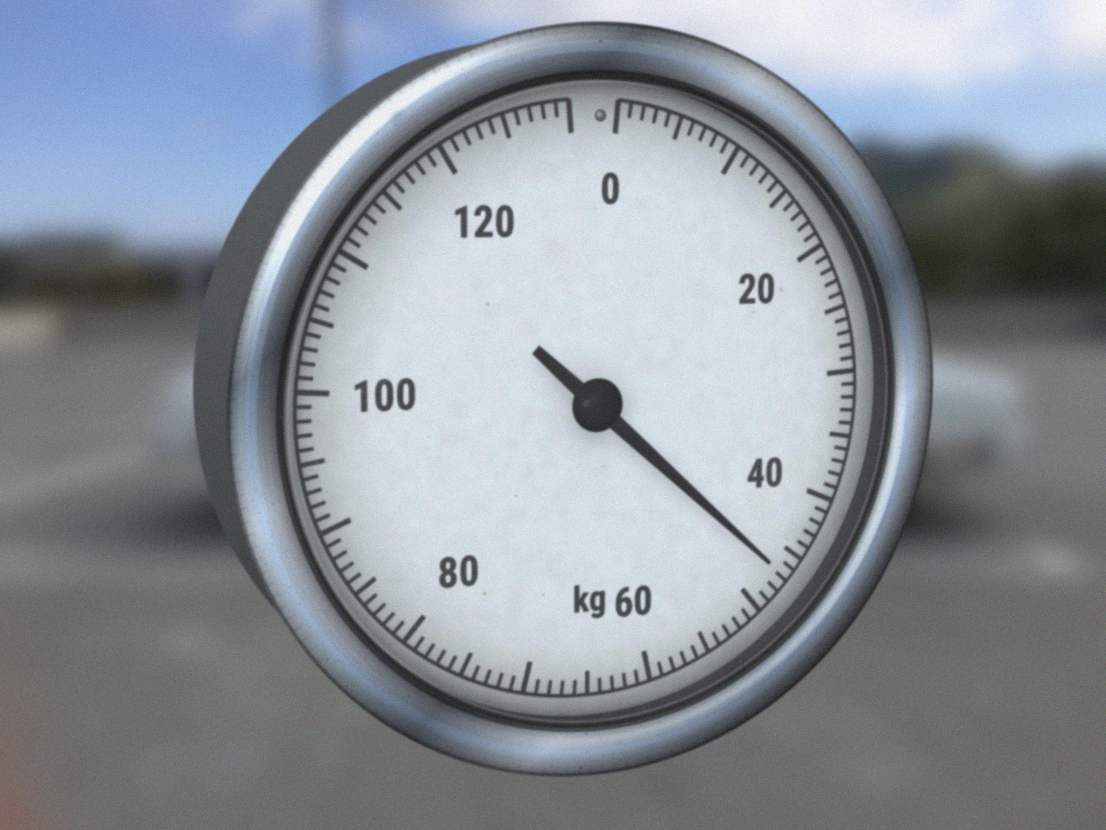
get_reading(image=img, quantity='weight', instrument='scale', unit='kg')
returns 47 kg
